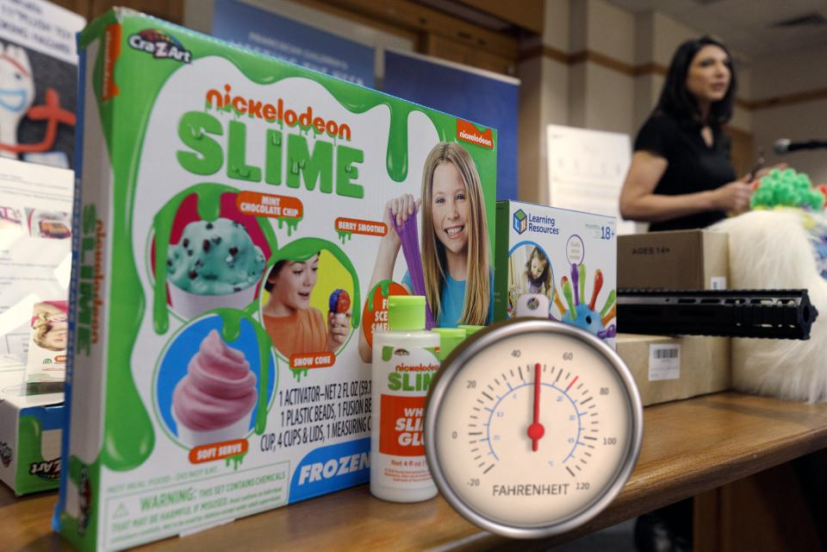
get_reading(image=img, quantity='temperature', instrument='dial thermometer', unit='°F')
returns 48 °F
